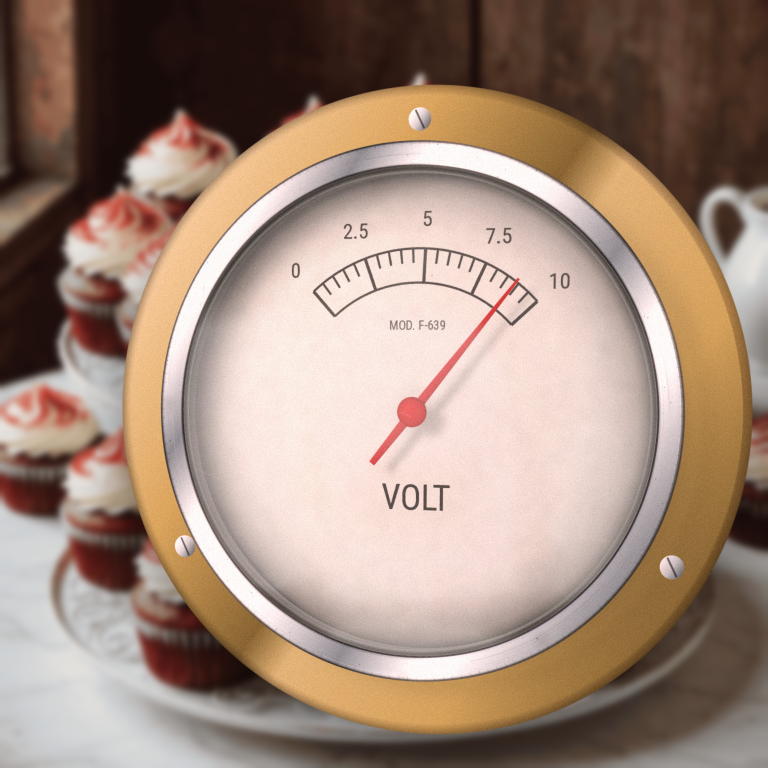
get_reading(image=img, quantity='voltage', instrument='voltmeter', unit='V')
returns 9 V
